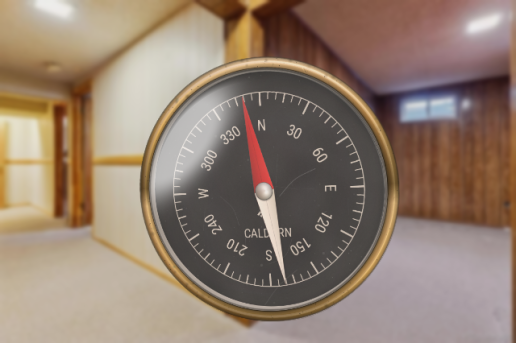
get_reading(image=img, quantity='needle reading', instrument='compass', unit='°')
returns 350 °
